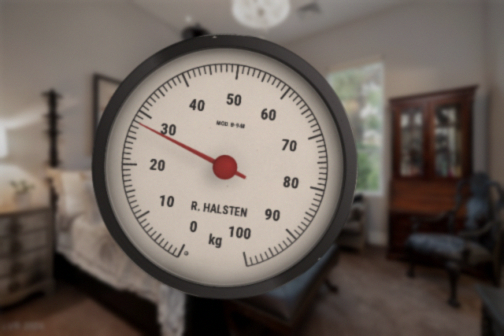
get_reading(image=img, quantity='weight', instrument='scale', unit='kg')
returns 28 kg
